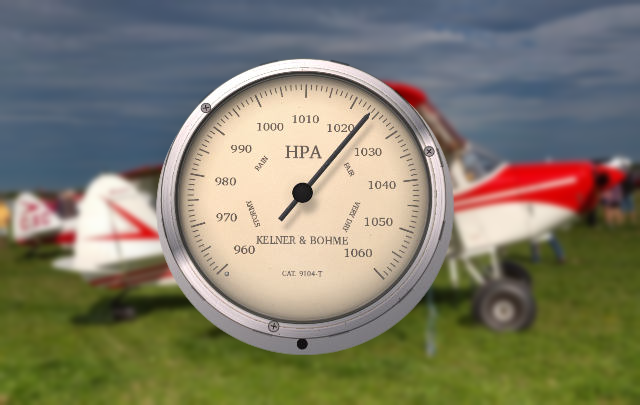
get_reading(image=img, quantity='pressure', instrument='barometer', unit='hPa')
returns 1024 hPa
